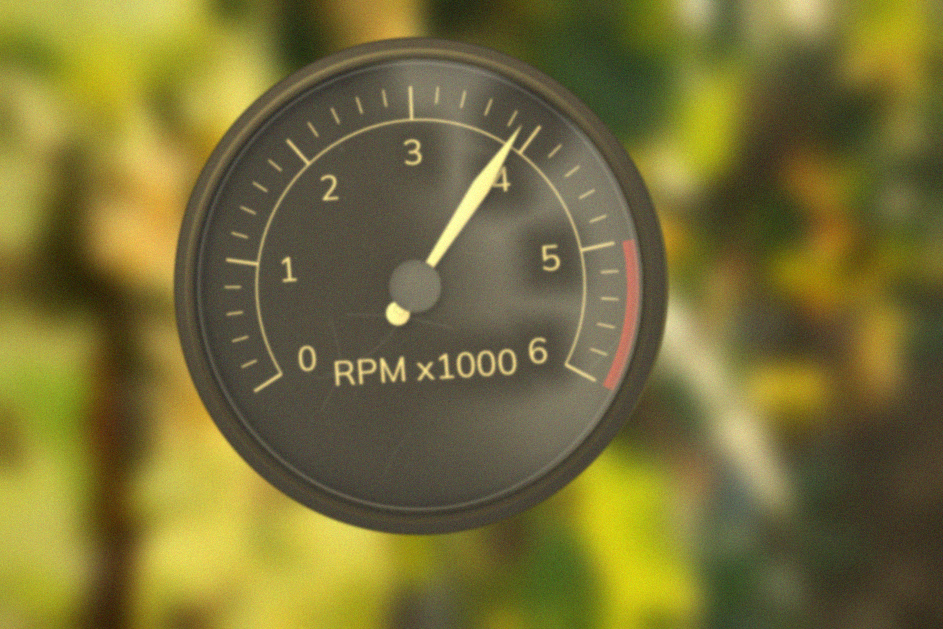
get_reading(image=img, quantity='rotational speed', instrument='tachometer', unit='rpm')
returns 3900 rpm
